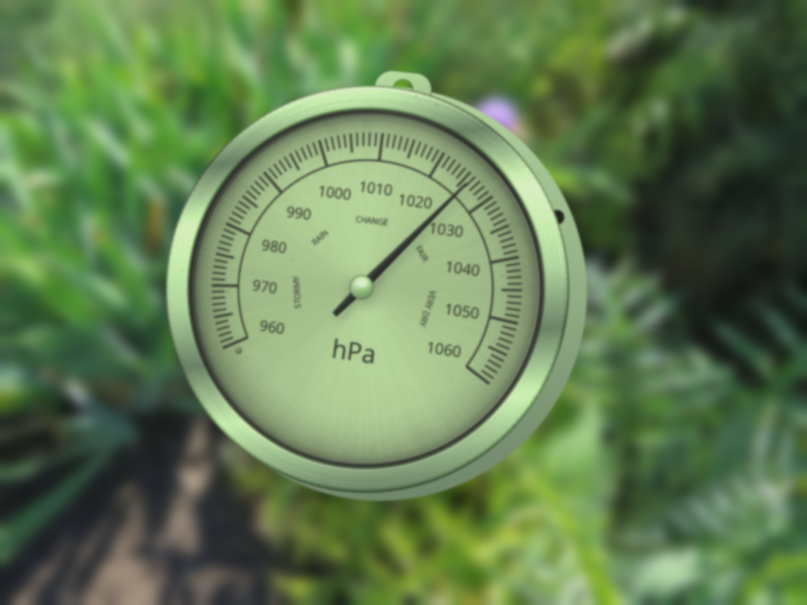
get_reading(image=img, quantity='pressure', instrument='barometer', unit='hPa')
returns 1026 hPa
